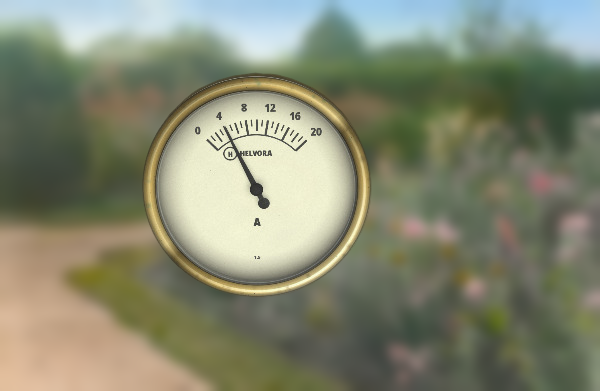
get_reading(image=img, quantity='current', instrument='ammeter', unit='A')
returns 4 A
